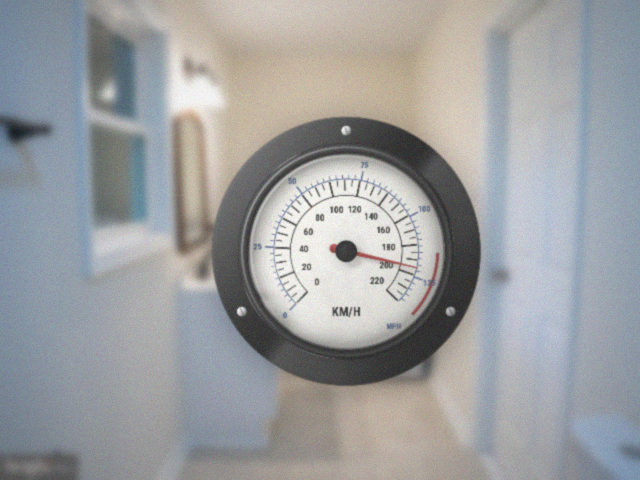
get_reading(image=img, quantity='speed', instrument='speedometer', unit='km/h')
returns 195 km/h
